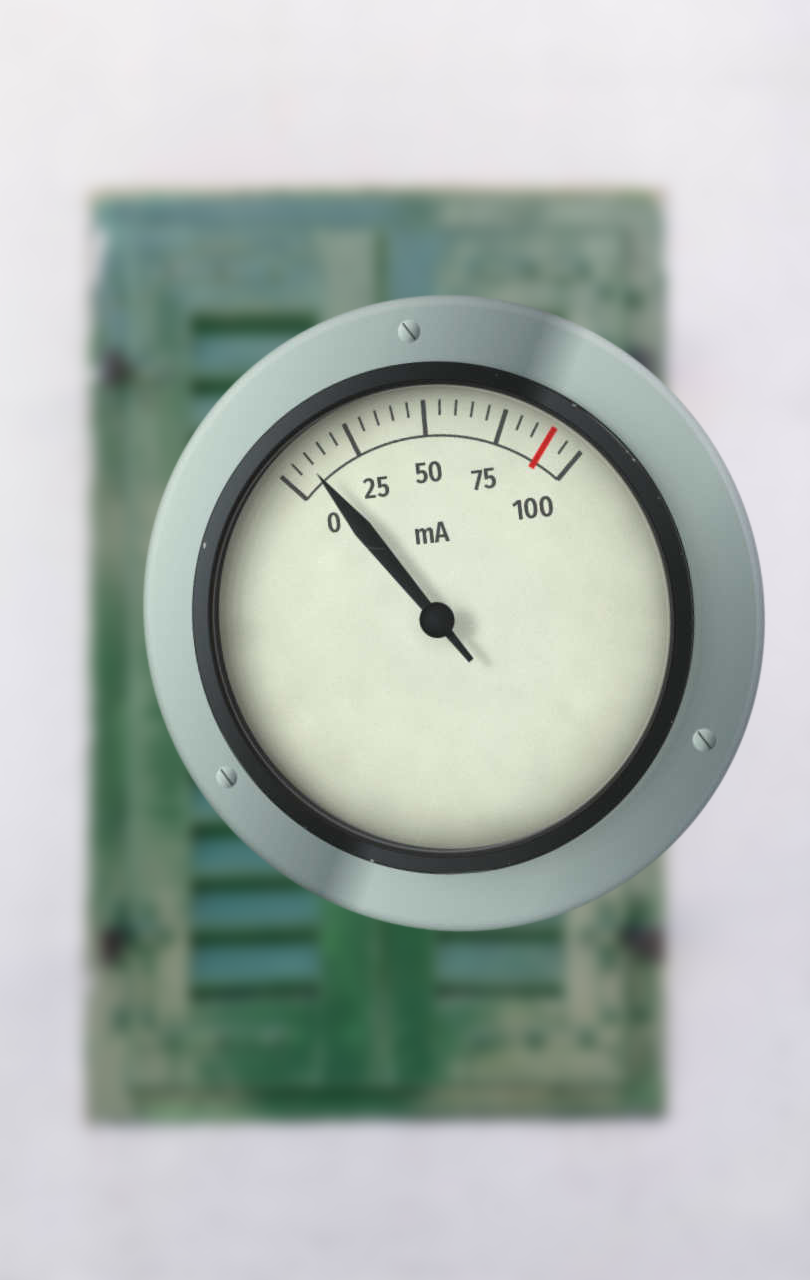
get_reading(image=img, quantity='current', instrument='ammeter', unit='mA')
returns 10 mA
